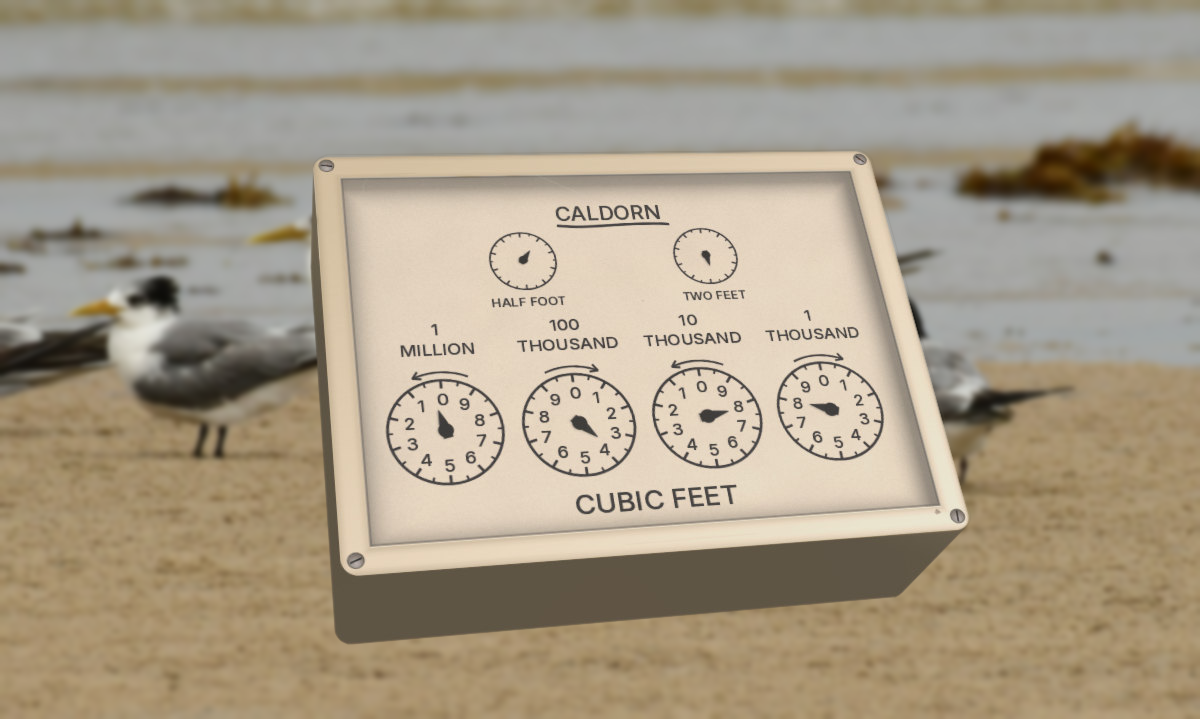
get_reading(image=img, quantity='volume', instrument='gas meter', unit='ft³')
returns 37800 ft³
